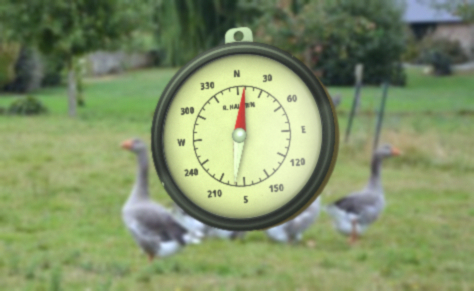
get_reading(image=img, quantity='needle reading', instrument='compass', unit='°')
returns 10 °
